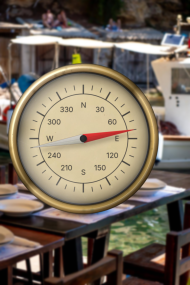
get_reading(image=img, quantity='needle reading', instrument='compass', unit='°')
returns 80 °
